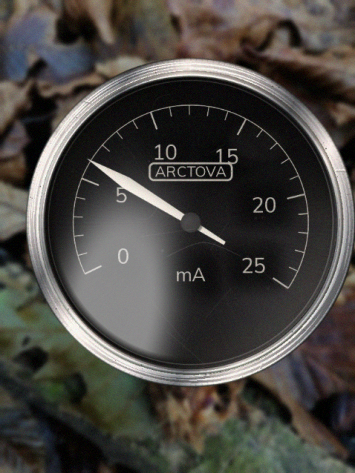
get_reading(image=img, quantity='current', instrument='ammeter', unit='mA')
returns 6 mA
